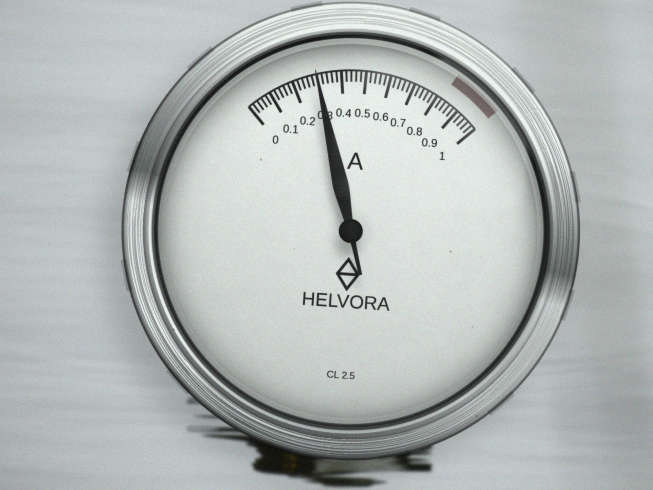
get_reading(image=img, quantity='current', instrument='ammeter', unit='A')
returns 0.3 A
